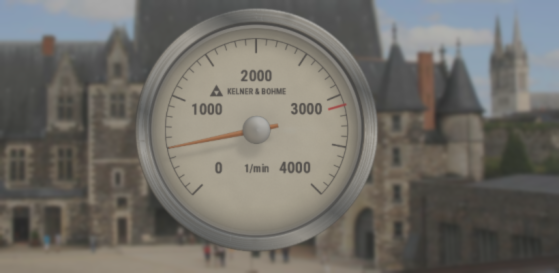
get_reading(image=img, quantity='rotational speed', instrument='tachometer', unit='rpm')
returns 500 rpm
